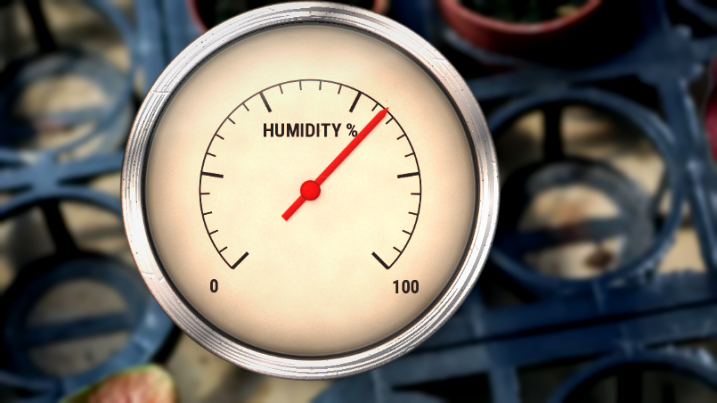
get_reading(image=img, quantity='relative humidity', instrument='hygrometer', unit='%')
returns 66 %
